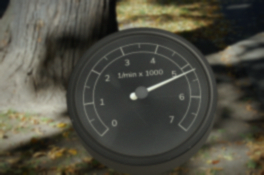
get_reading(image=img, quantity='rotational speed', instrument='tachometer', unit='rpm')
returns 5250 rpm
